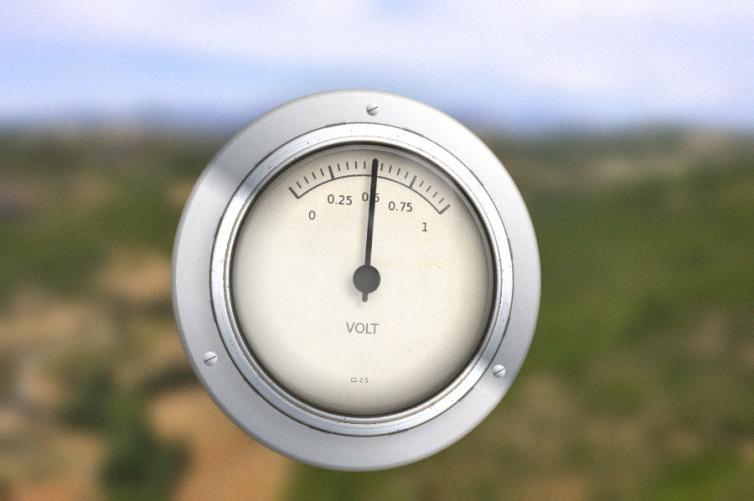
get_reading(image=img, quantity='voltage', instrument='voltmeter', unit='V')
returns 0.5 V
